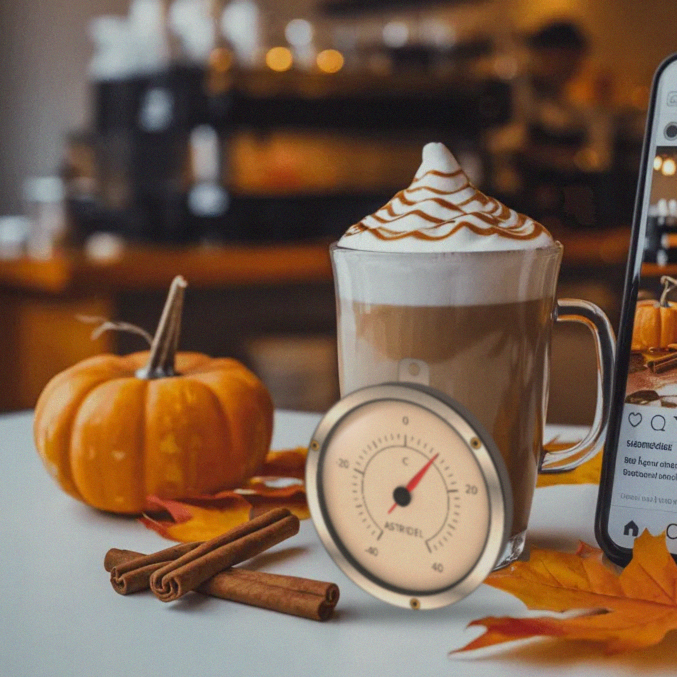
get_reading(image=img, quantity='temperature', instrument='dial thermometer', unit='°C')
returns 10 °C
